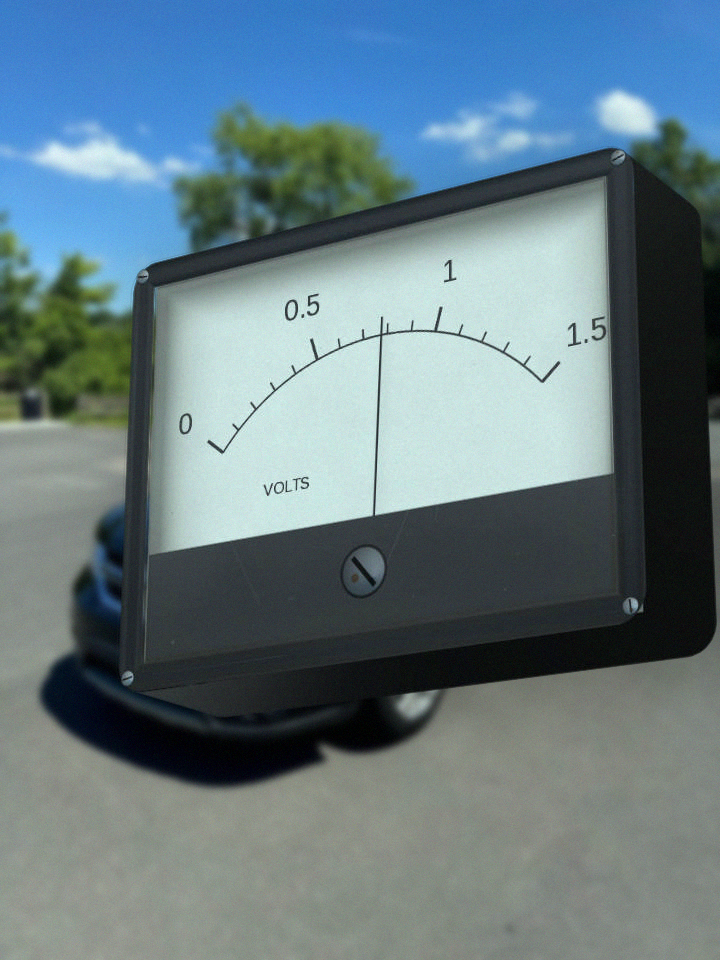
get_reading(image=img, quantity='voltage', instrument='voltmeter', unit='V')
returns 0.8 V
